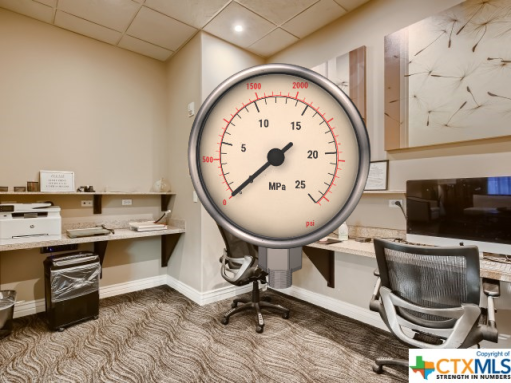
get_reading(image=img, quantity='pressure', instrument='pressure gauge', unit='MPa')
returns 0 MPa
